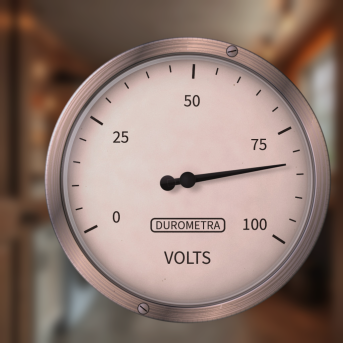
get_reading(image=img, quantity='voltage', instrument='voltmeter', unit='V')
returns 82.5 V
